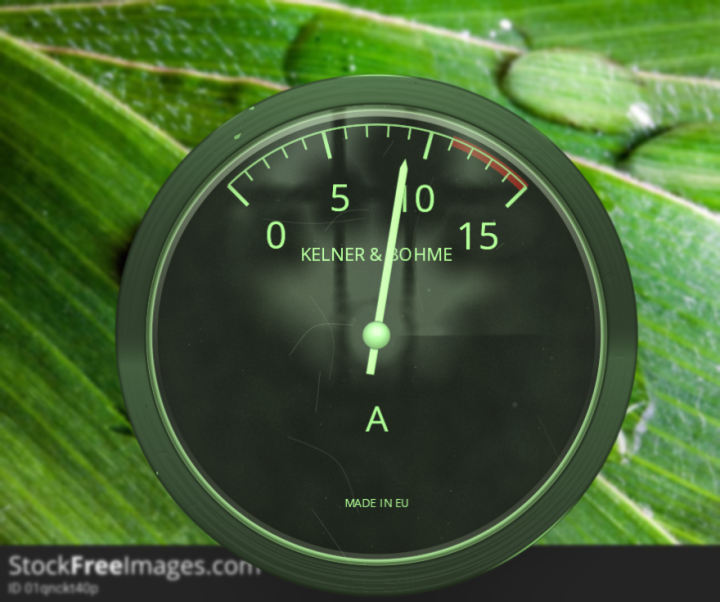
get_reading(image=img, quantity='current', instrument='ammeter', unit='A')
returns 9 A
